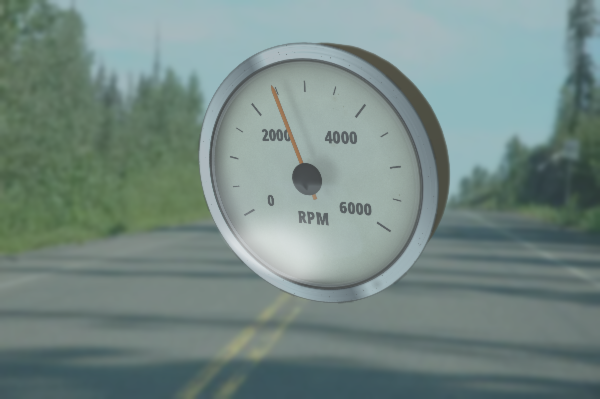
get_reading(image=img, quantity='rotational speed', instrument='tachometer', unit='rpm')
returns 2500 rpm
